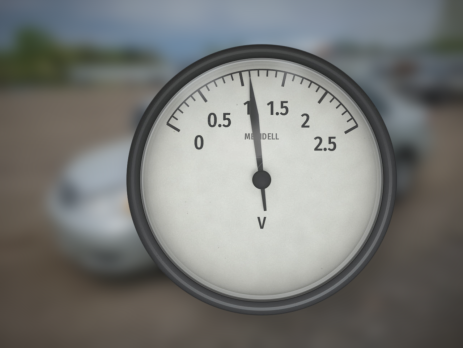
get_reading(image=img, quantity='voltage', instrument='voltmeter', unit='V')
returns 1.1 V
